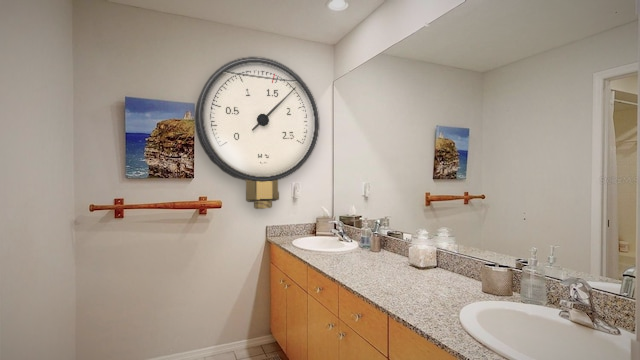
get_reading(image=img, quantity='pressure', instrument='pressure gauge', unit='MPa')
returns 1.75 MPa
